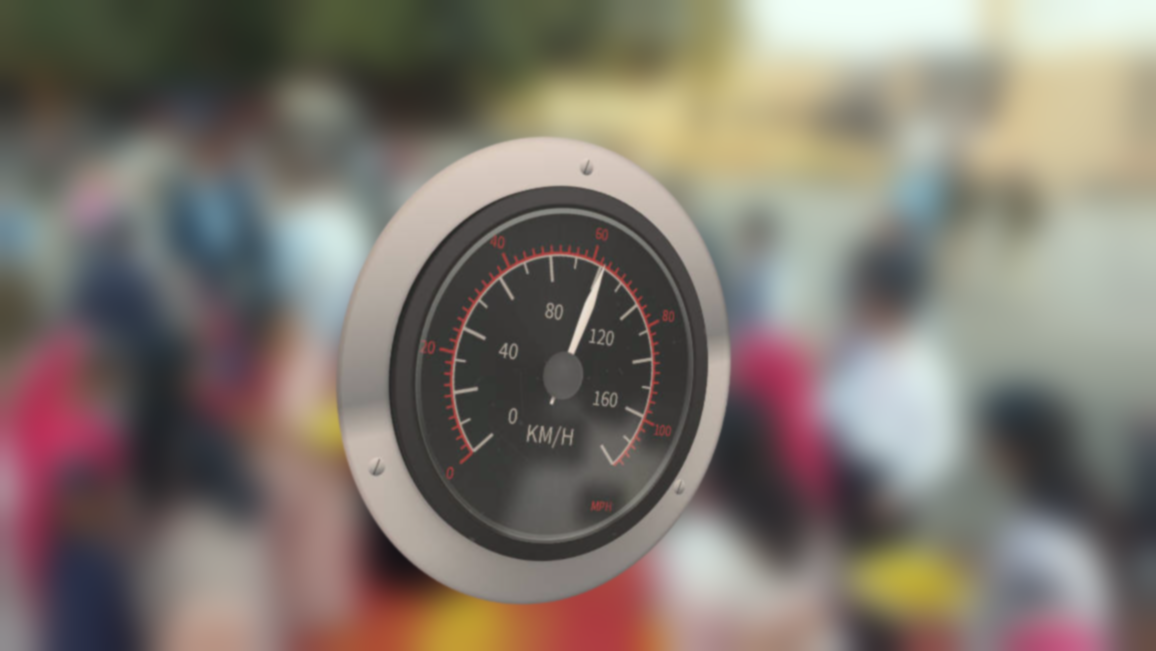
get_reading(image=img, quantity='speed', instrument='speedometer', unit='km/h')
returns 100 km/h
